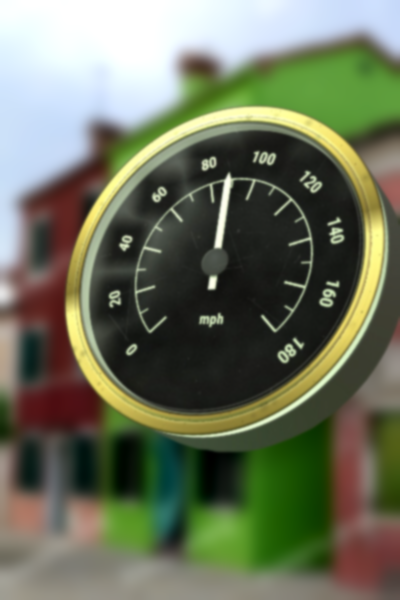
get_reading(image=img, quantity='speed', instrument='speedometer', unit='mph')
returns 90 mph
